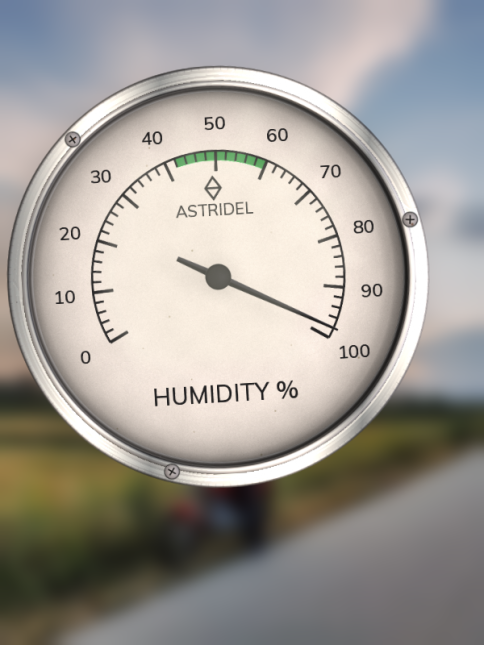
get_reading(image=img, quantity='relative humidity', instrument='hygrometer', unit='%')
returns 98 %
